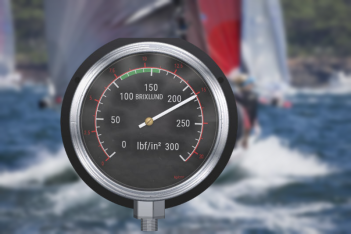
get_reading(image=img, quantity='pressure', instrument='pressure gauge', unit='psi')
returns 215 psi
